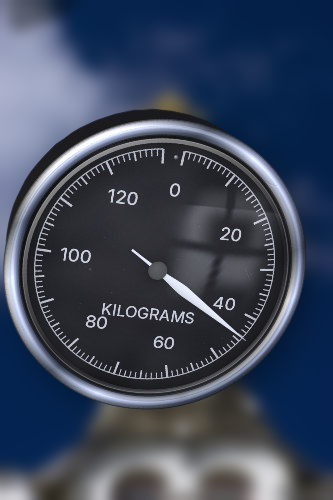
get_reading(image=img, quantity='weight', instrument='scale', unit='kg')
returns 44 kg
